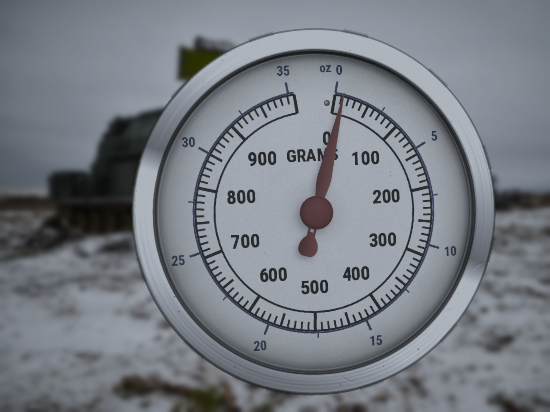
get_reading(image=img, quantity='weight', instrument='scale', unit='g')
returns 10 g
